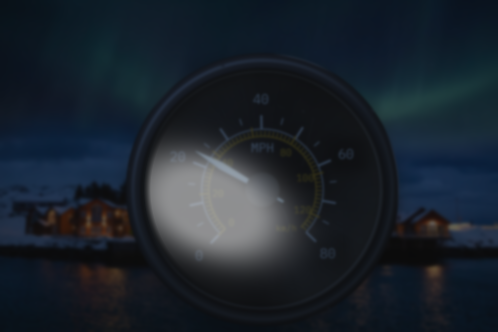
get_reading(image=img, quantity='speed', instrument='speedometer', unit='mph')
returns 22.5 mph
